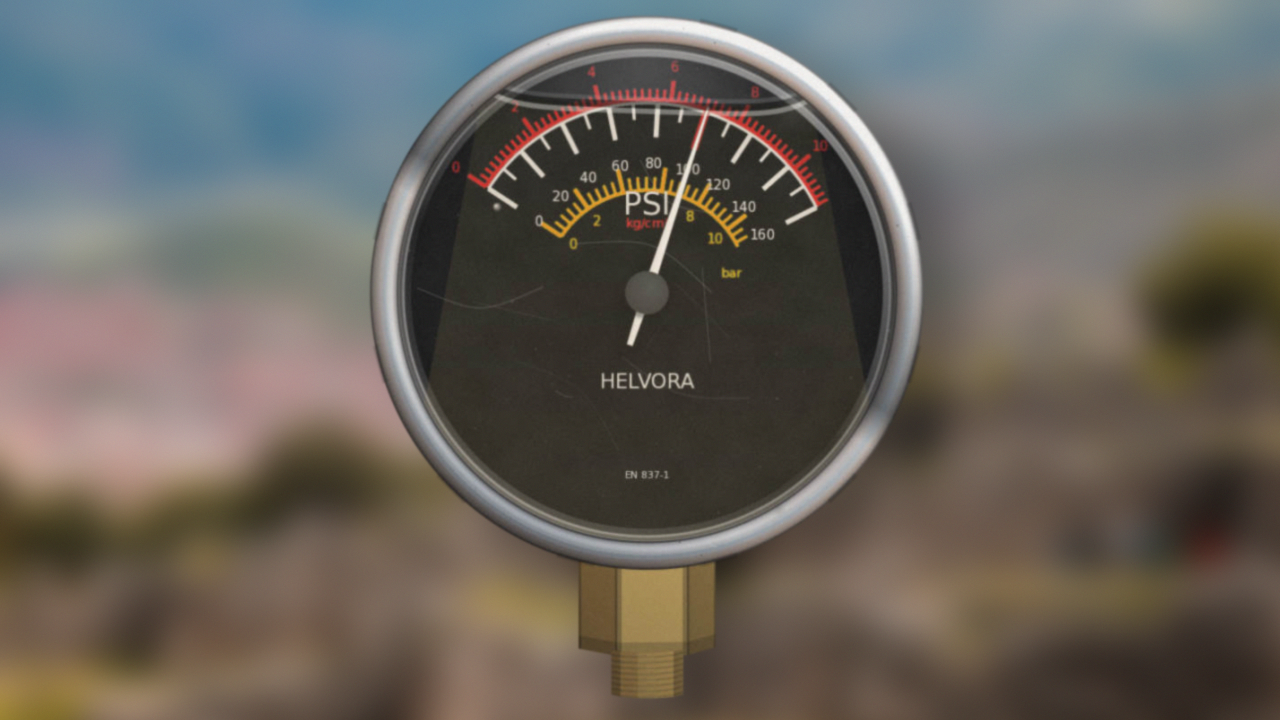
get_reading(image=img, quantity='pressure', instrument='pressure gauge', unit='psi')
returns 100 psi
